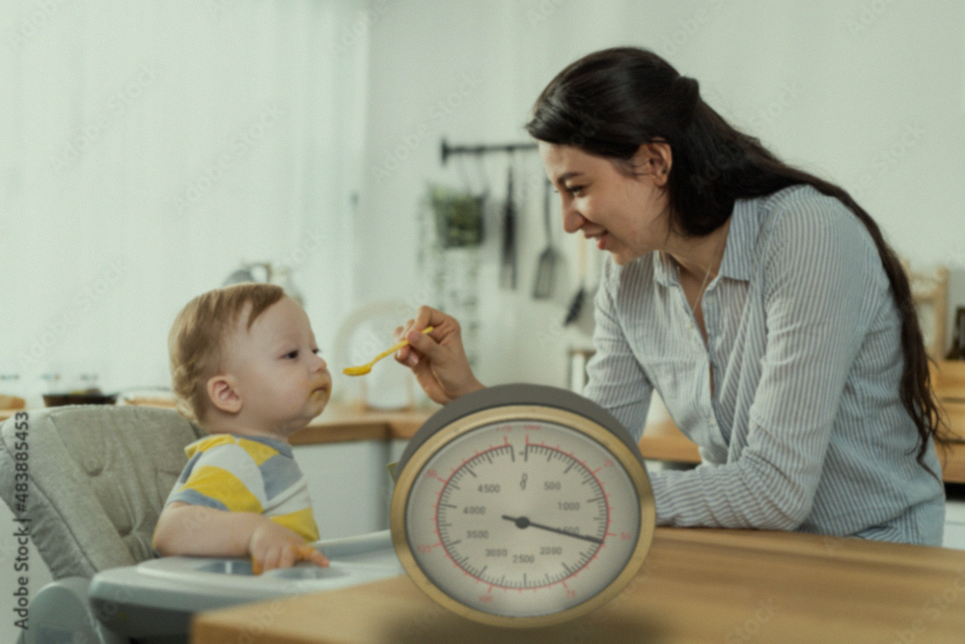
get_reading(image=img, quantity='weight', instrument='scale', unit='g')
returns 1500 g
